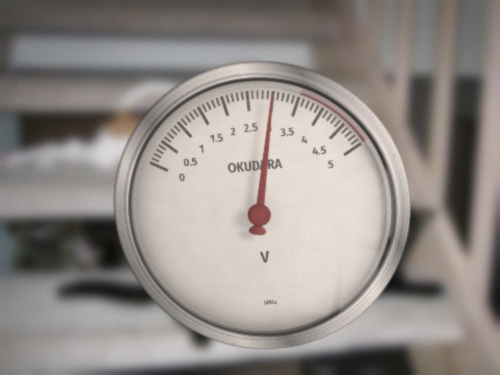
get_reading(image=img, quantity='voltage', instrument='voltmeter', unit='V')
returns 3 V
